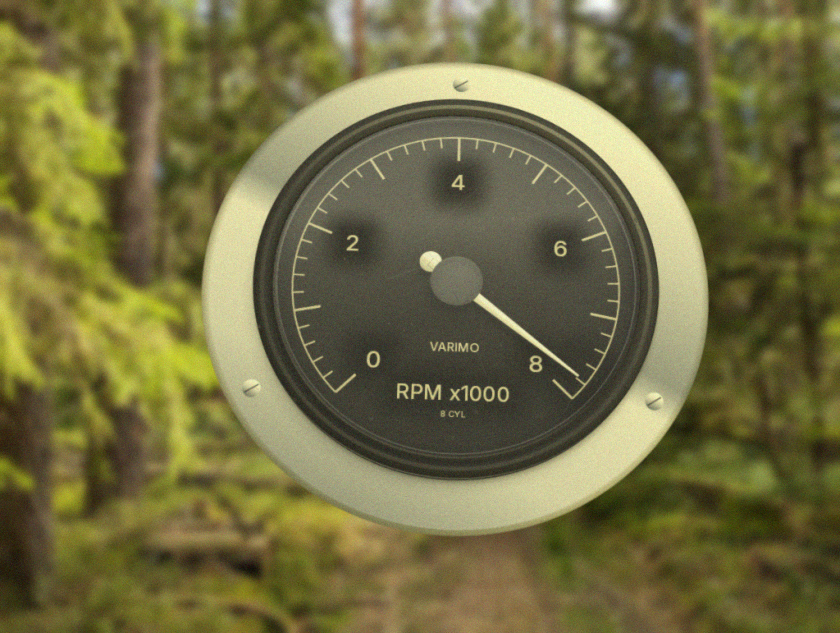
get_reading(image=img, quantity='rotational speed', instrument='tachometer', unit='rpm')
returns 7800 rpm
